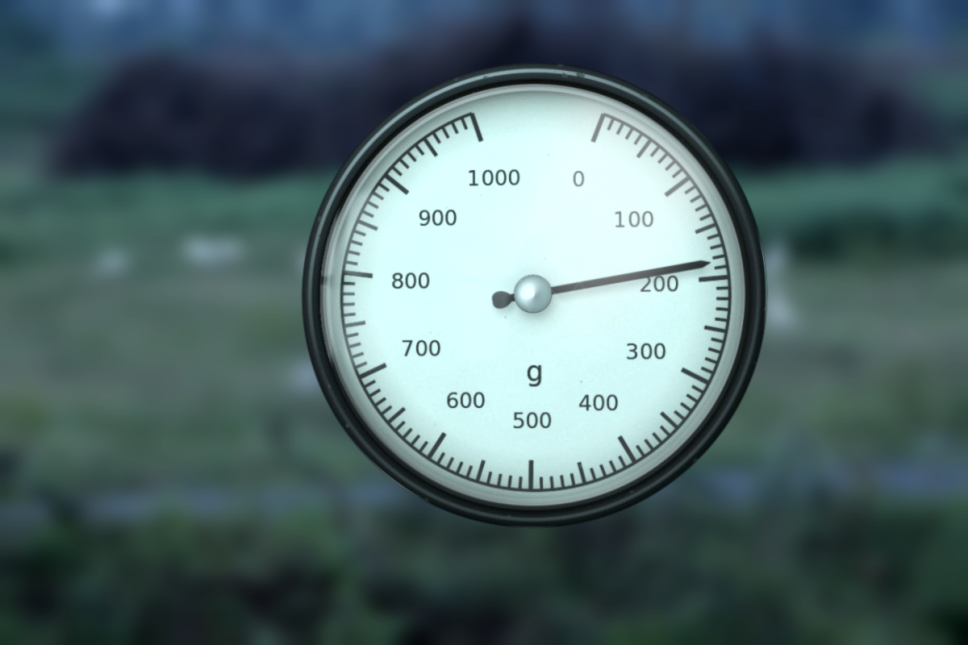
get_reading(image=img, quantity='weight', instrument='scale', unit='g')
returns 185 g
